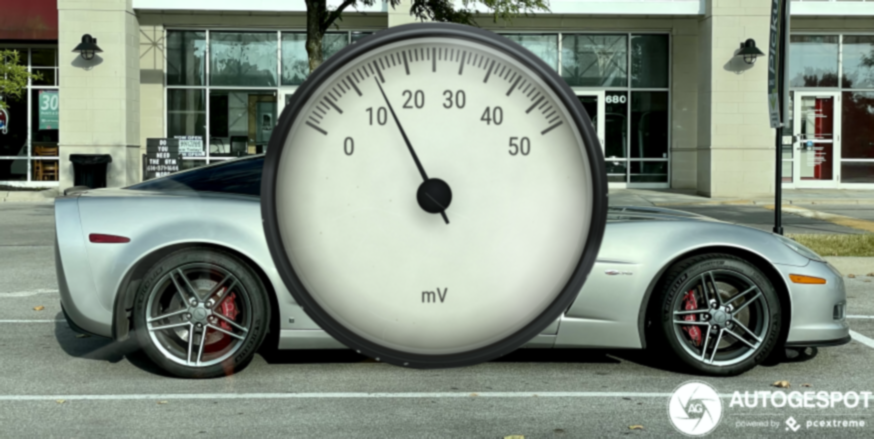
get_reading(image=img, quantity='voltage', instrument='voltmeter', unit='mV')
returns 14 mV
